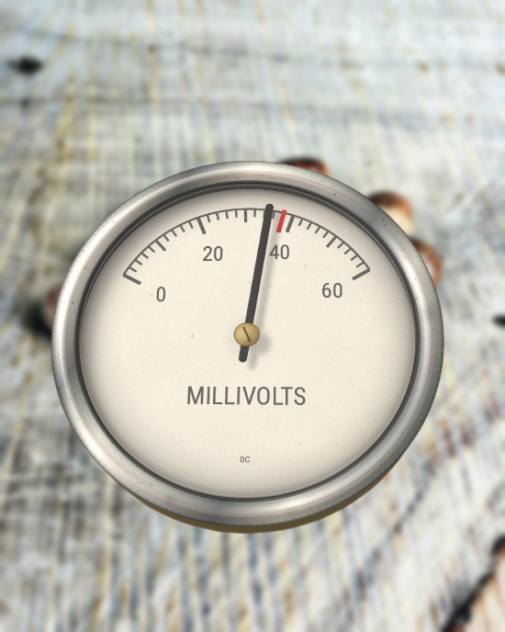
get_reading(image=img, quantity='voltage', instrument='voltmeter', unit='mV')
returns 35 mV
